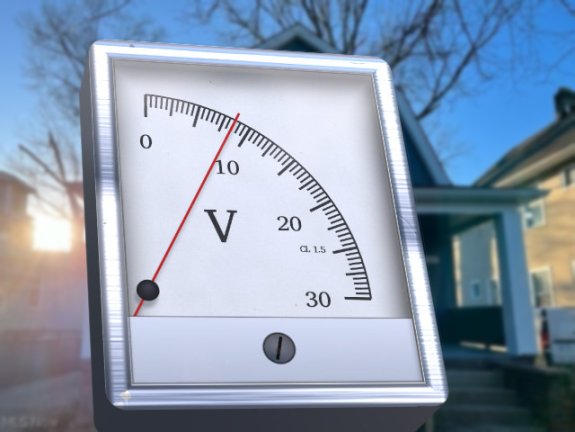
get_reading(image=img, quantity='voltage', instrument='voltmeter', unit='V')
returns 8.5 V
